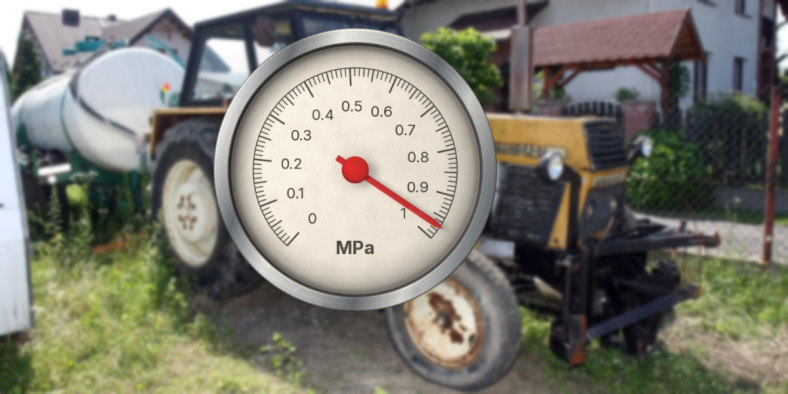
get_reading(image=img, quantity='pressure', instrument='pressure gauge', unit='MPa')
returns 0.97 MPa
